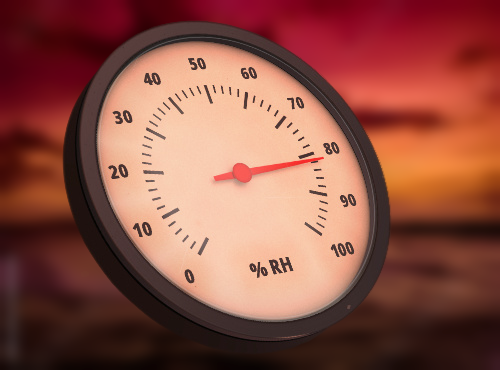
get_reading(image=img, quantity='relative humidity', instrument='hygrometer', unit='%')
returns 82 %
